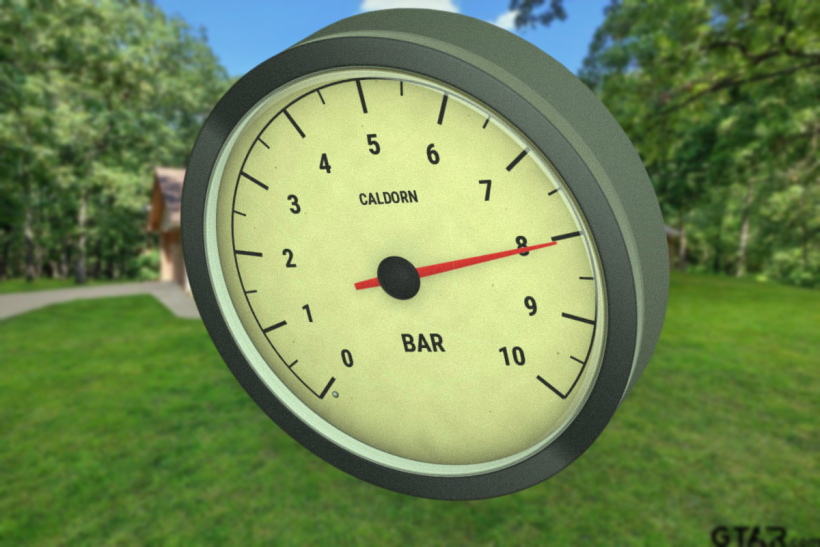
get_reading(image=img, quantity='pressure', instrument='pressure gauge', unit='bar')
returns 8 bar
